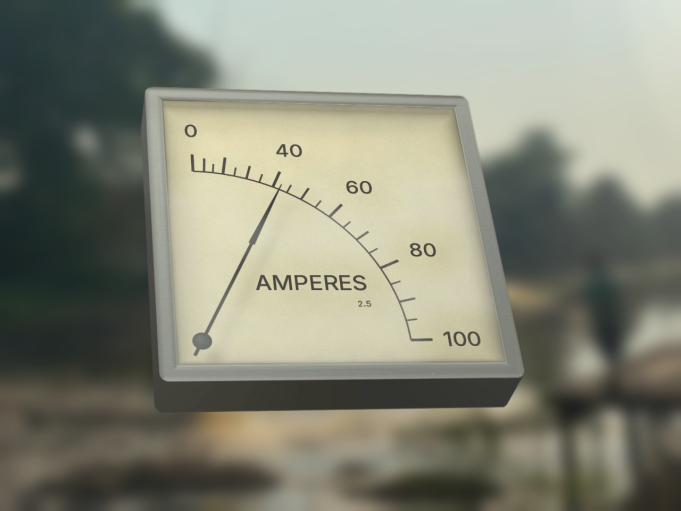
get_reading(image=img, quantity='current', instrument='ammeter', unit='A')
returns 42.5 A
